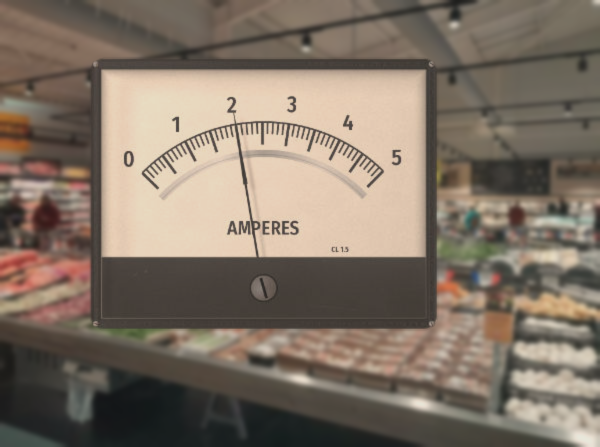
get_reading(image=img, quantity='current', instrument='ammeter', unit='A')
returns 2 A
